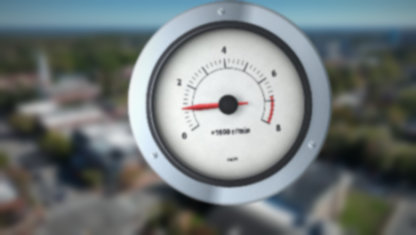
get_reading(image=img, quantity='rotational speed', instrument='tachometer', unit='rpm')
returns 1000 rpm
